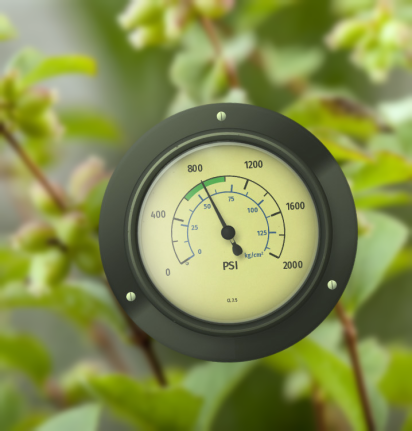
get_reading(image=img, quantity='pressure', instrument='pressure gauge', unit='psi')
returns 800 psi
